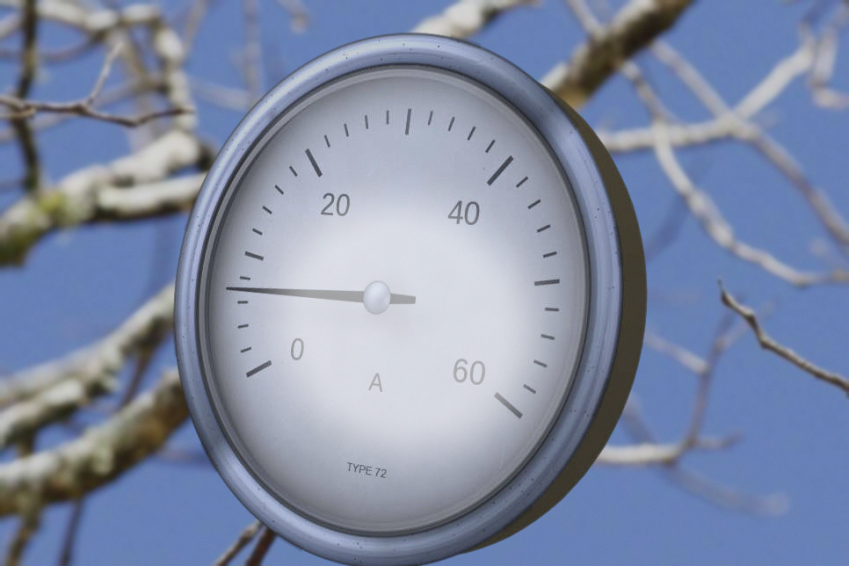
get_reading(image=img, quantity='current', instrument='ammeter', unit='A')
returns 7 A
